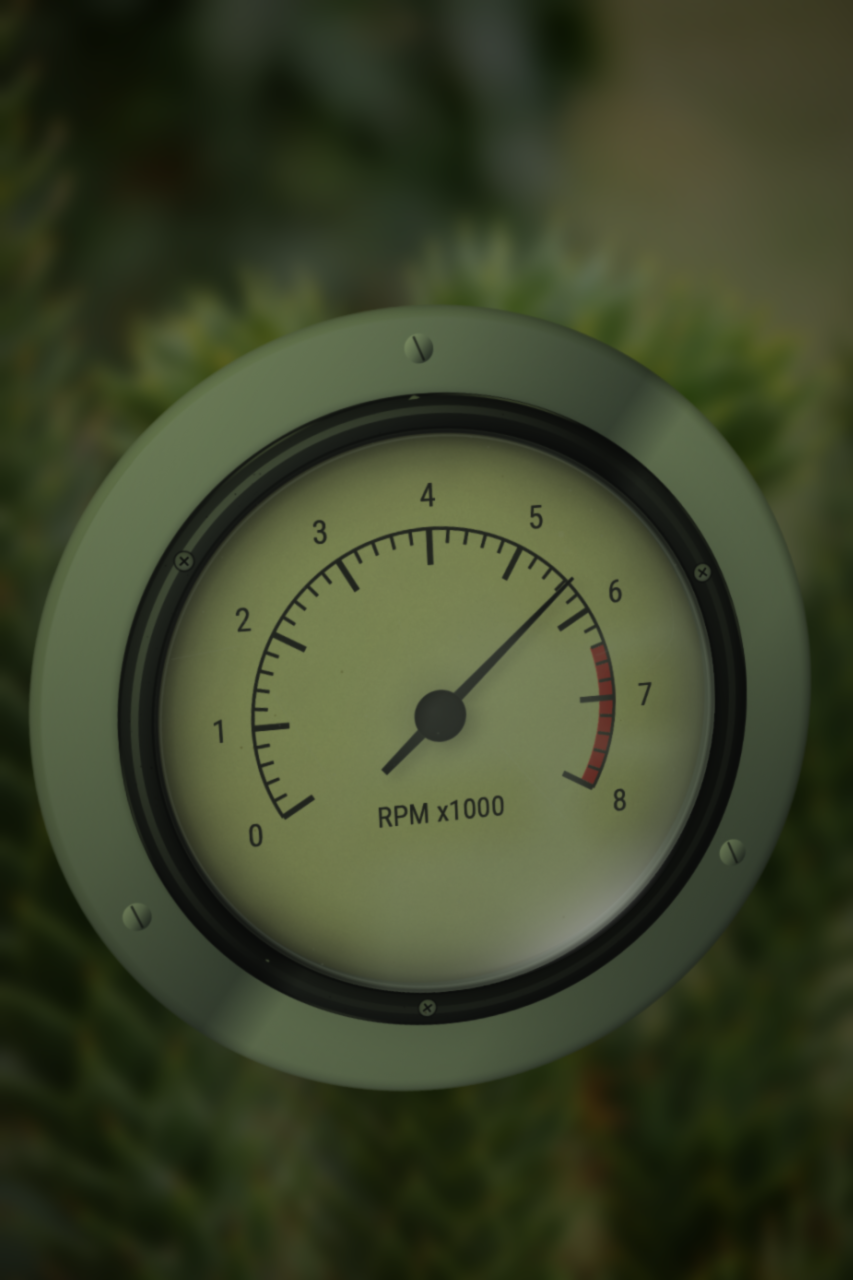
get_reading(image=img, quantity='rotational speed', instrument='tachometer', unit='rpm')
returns 5600 rpm
